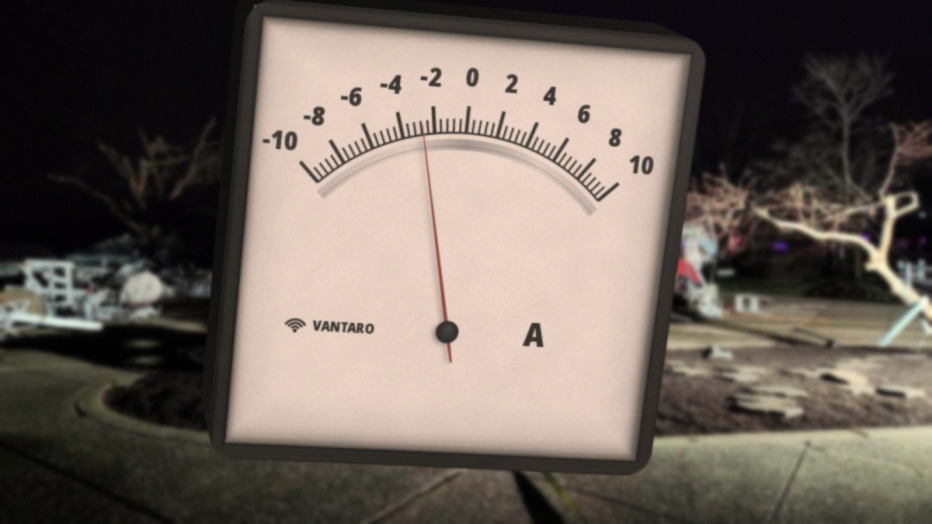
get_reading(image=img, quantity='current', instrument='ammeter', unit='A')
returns -2.8 A
